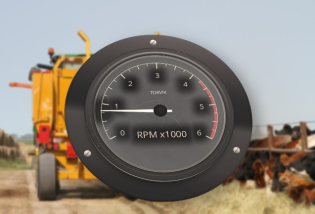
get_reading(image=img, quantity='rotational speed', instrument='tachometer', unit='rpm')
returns 750 rpm
